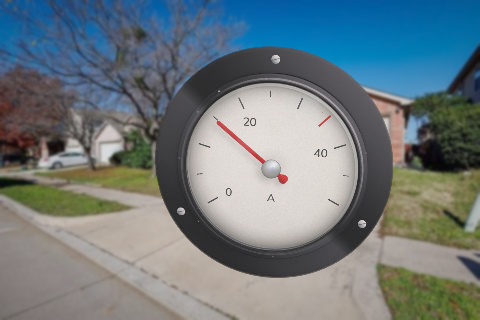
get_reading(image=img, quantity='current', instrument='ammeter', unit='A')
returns 15 A
